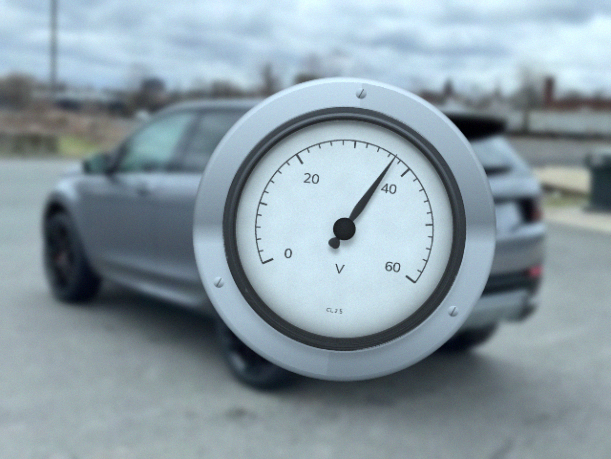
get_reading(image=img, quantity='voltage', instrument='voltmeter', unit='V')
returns 37 V
